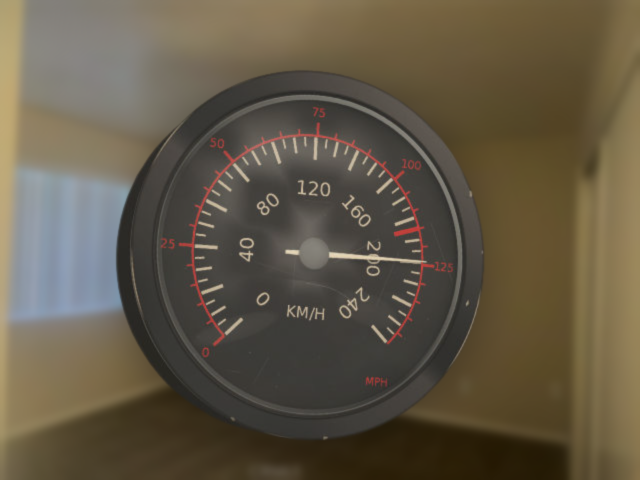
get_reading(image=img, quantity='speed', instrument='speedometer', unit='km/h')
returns 200 km/h
